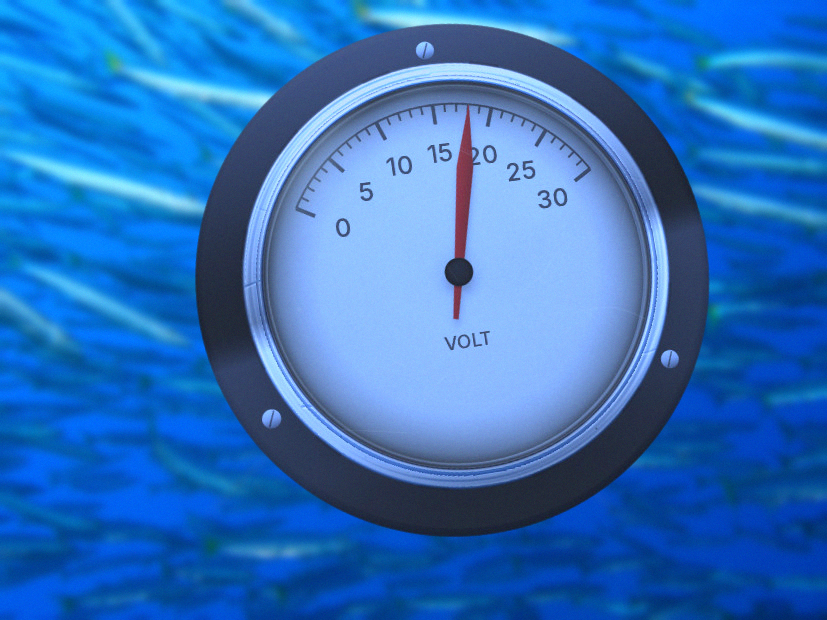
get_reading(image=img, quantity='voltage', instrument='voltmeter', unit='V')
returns 18 V
